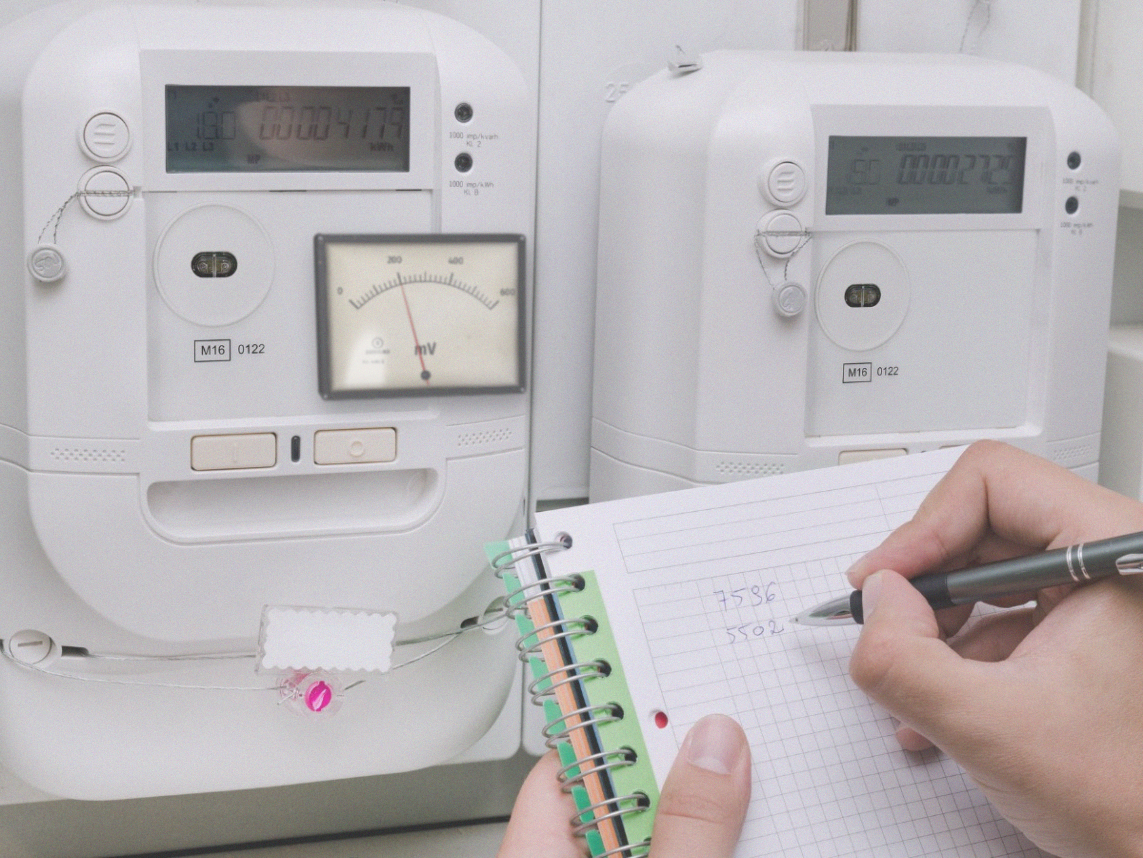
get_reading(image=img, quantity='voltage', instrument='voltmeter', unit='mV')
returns 200 mV
